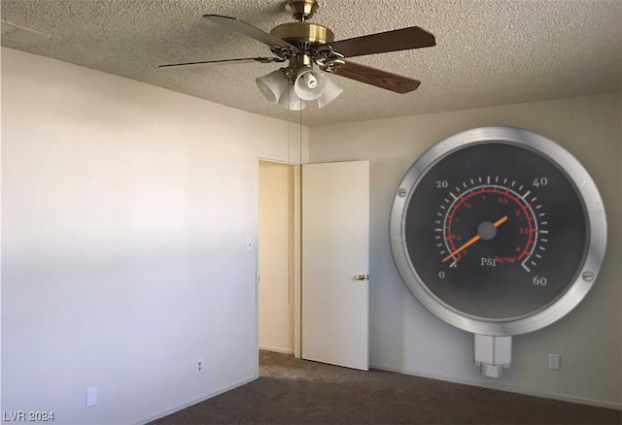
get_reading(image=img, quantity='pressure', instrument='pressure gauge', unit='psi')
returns 2 psi
